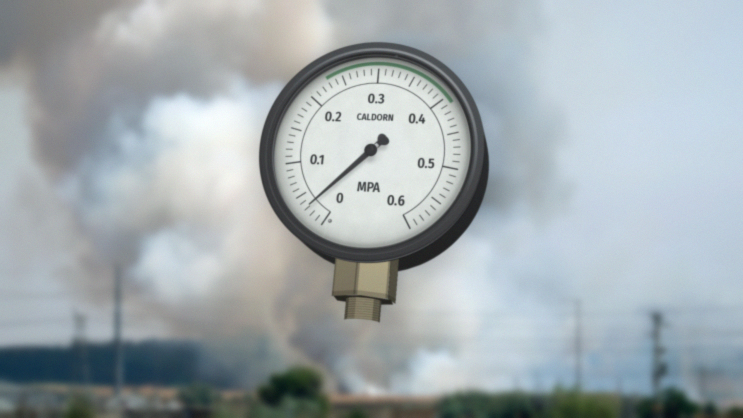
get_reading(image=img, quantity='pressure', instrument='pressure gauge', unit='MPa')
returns 0.03 MPa
